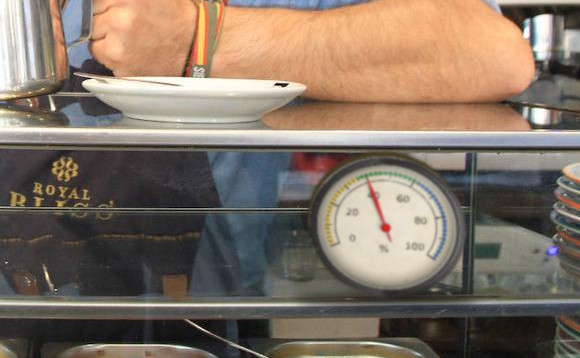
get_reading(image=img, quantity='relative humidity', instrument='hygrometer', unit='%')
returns 40 %
